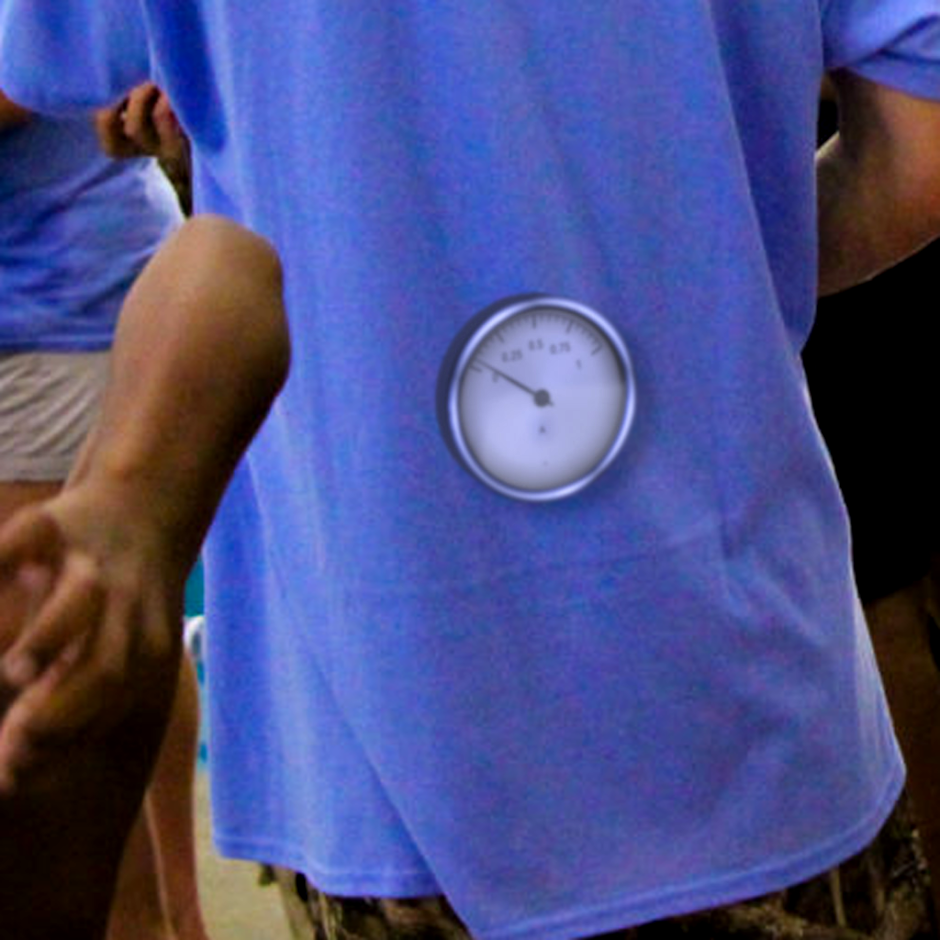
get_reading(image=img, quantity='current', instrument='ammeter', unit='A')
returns 0.05 A
